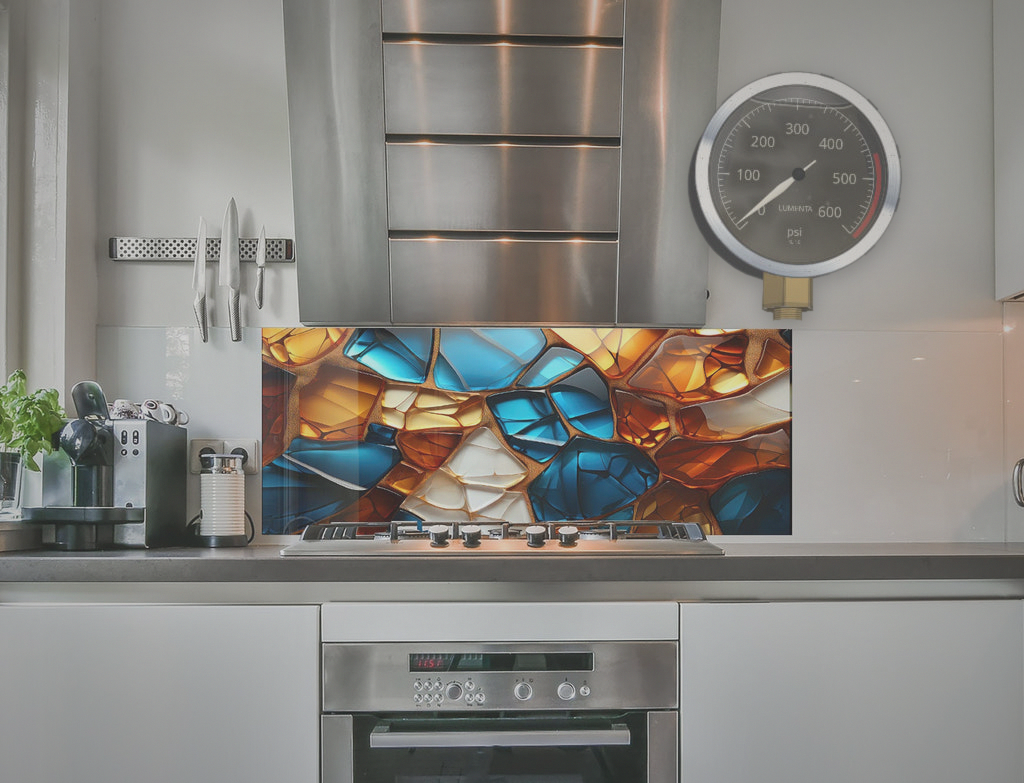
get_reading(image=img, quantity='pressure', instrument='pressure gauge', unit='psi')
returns 10 psi
